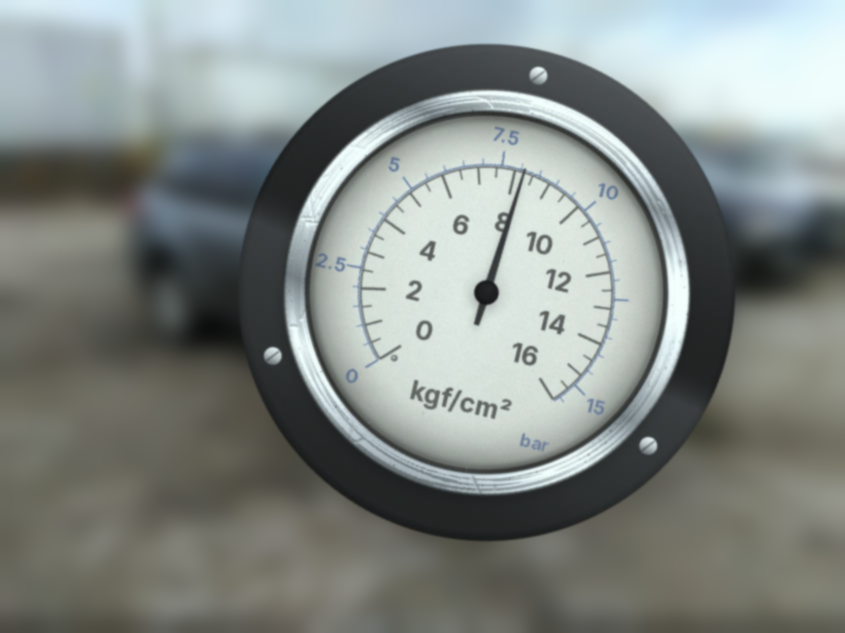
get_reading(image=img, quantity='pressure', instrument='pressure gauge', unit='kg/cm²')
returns 8.25 kg/cm²
